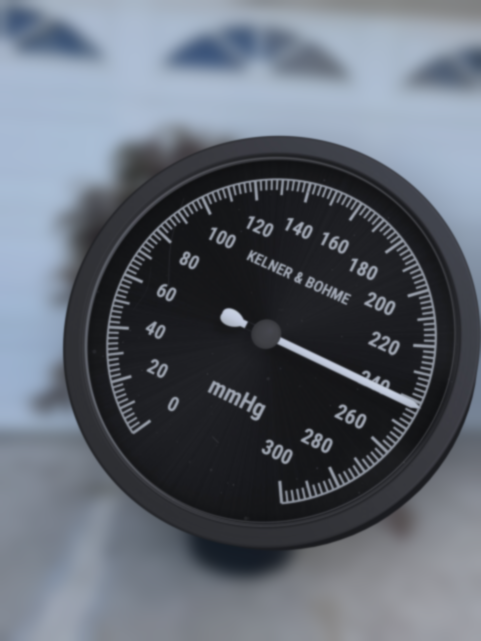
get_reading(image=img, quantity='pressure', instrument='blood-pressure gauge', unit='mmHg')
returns 242 mmHg
